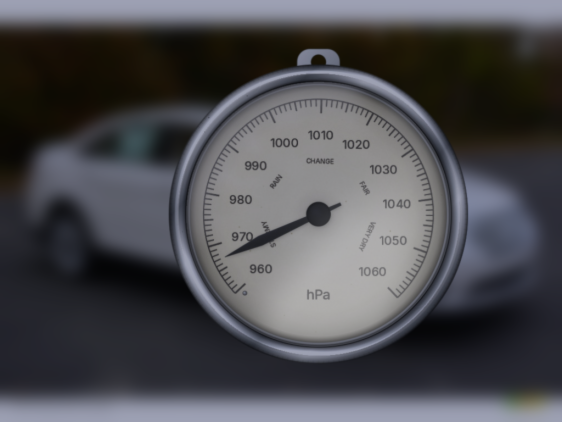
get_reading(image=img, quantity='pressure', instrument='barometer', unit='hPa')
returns 967 hPa
